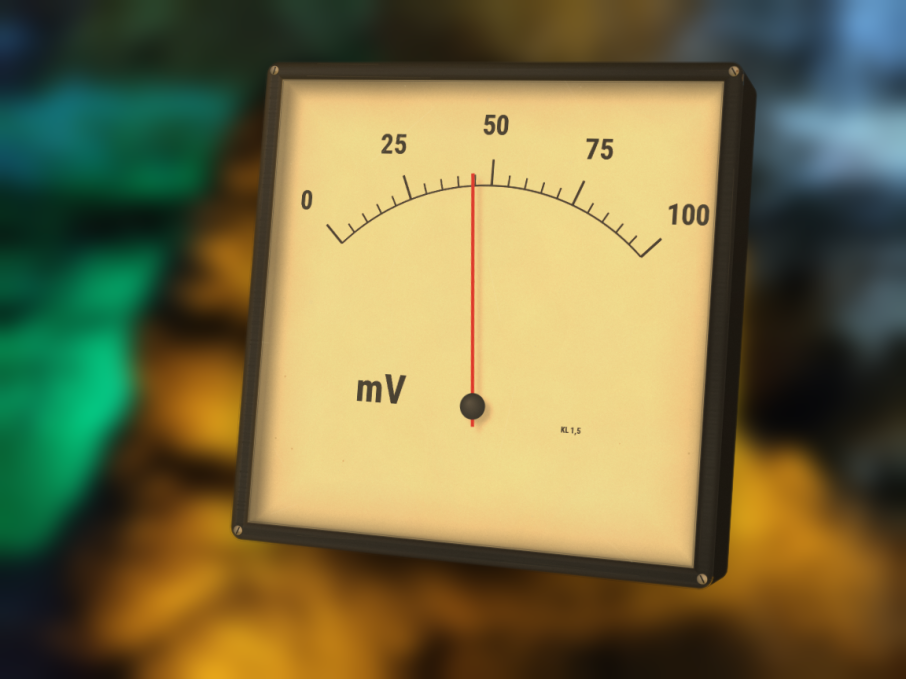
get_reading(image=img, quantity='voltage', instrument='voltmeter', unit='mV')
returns 45 mV
